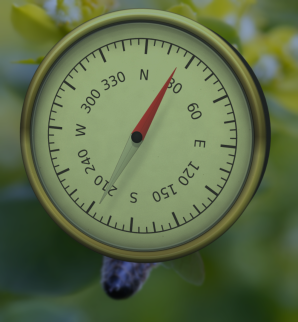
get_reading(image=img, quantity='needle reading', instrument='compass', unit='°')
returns 25 °
